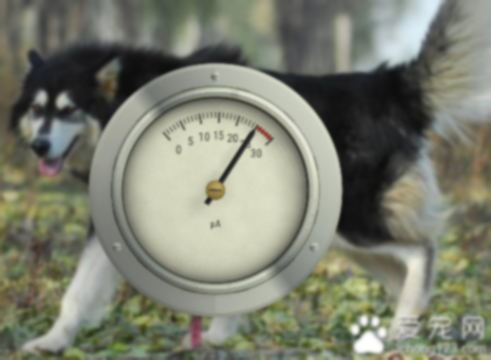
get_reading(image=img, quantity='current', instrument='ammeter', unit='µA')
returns 25 µA
